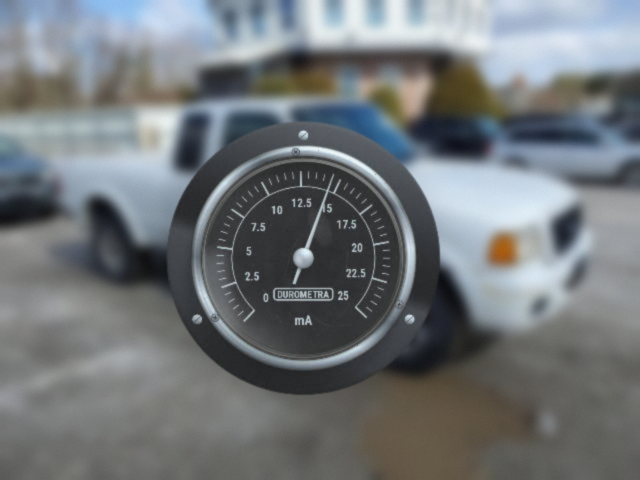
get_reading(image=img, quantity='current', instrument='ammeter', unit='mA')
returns 14.5 mA
